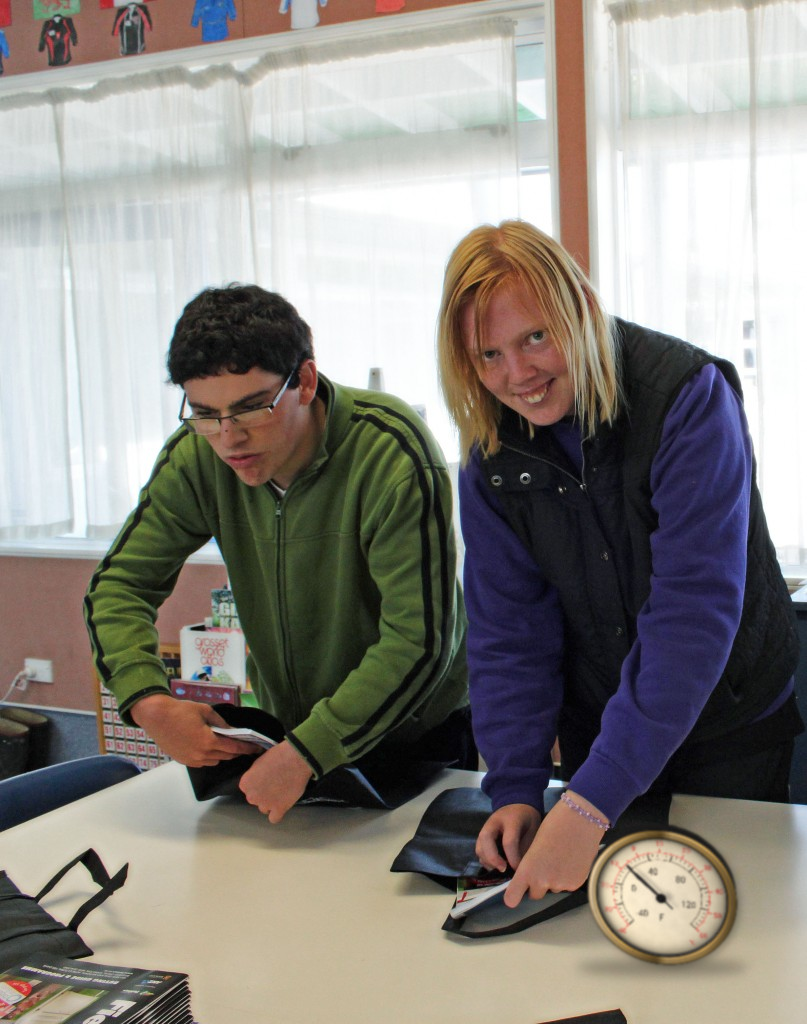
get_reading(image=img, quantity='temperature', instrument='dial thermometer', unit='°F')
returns 20 °F
